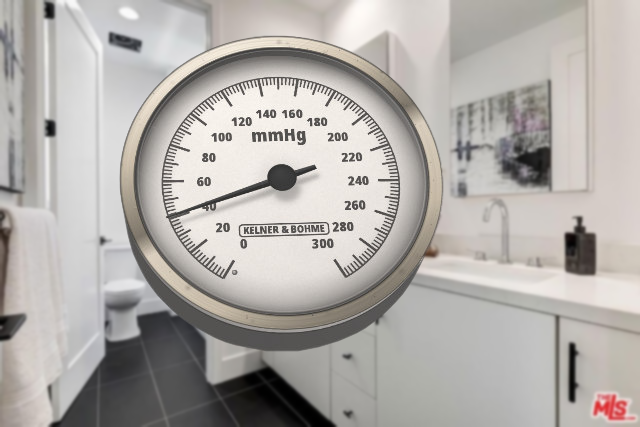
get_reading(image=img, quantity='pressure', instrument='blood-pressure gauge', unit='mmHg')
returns 40 mmHg
